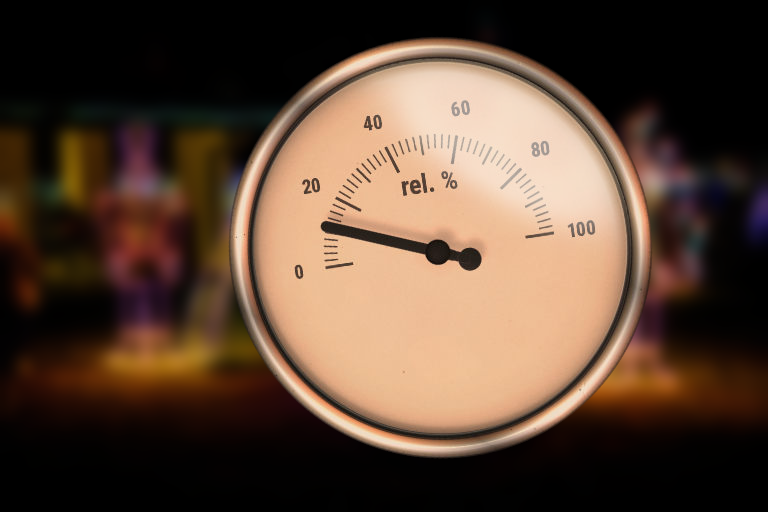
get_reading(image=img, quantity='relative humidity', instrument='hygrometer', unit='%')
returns 12 %
